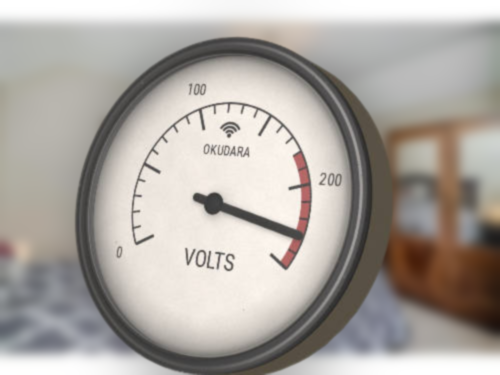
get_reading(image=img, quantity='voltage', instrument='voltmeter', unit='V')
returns 230 V
